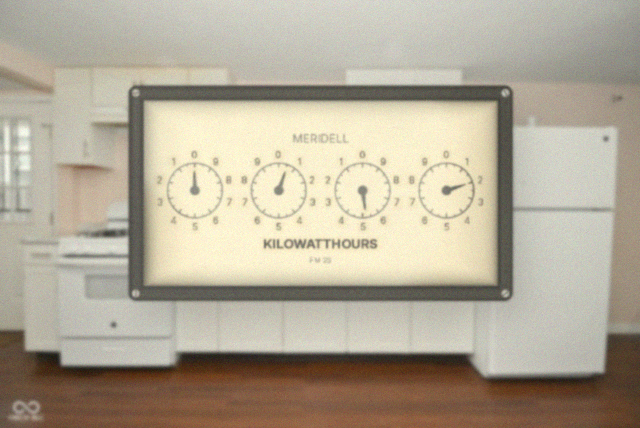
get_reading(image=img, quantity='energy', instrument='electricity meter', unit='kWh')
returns 52 kWh
